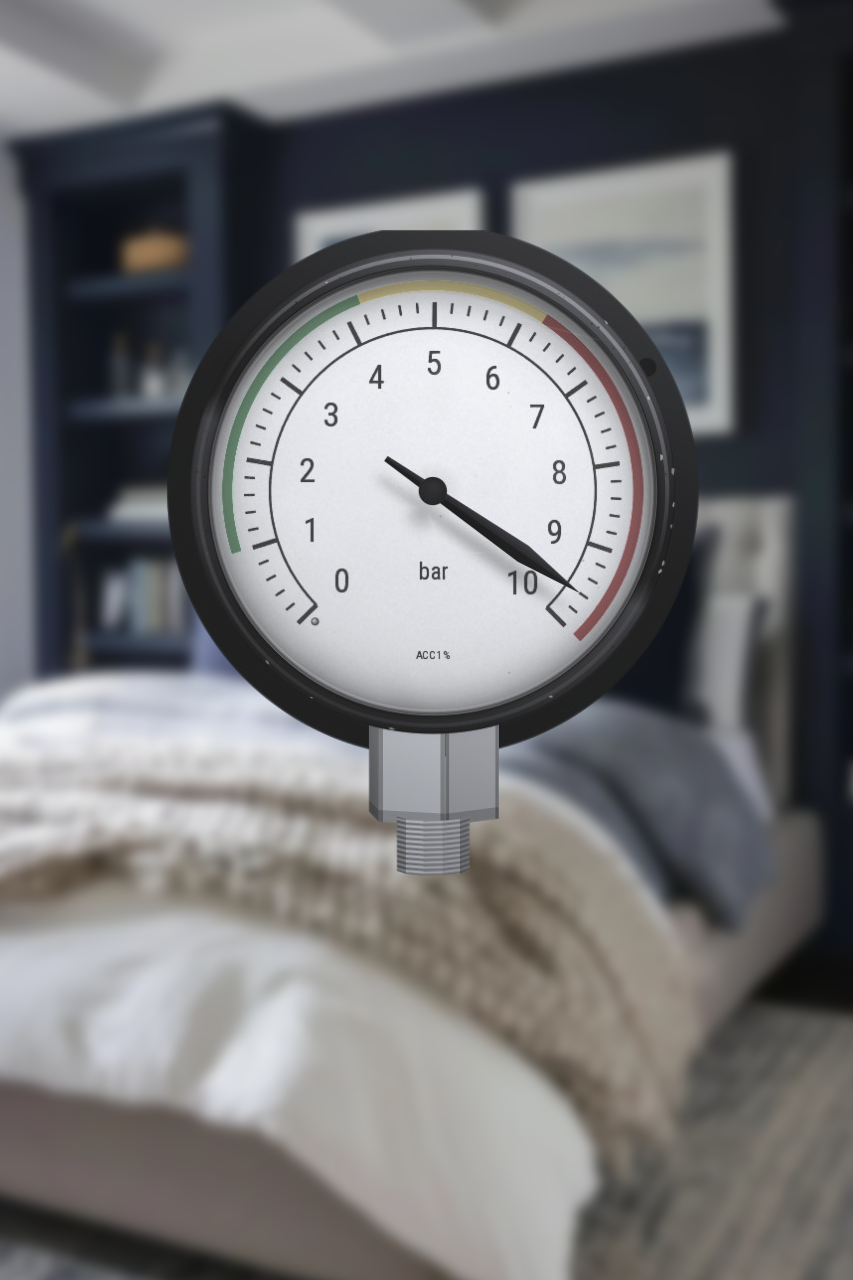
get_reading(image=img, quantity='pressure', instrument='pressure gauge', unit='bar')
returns 9.6 bar
